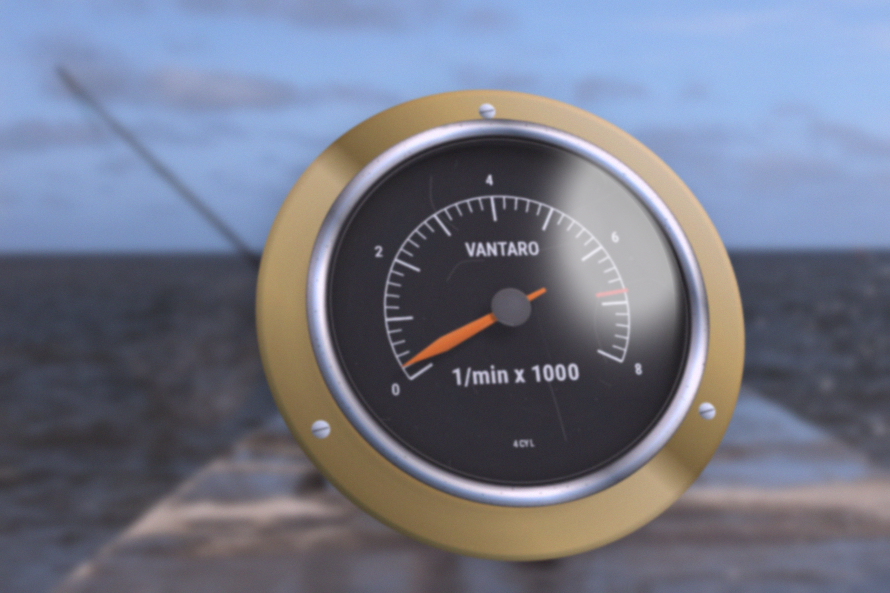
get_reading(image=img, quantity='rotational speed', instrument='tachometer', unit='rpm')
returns 200 rpm
